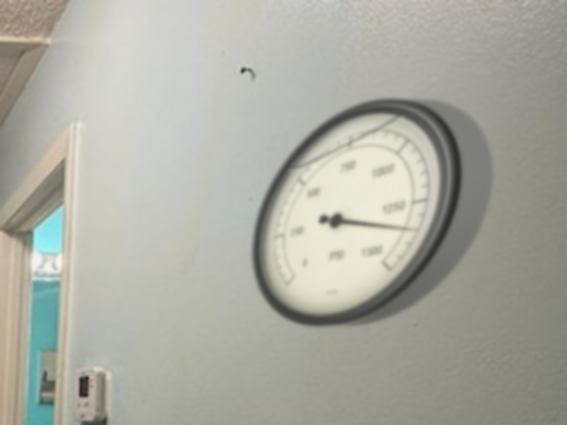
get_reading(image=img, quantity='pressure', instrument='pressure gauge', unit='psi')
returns 1350 psi
